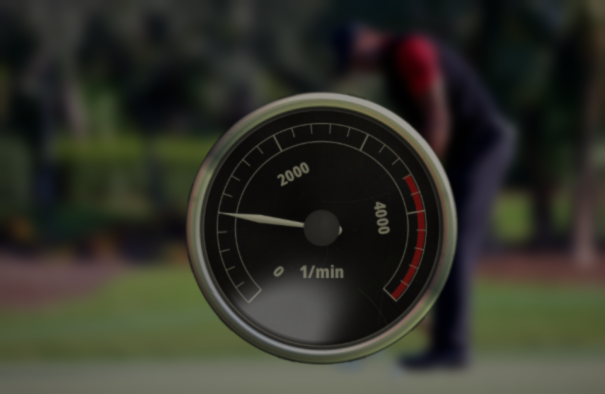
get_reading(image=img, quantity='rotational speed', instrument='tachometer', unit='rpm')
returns 1000 rpm
